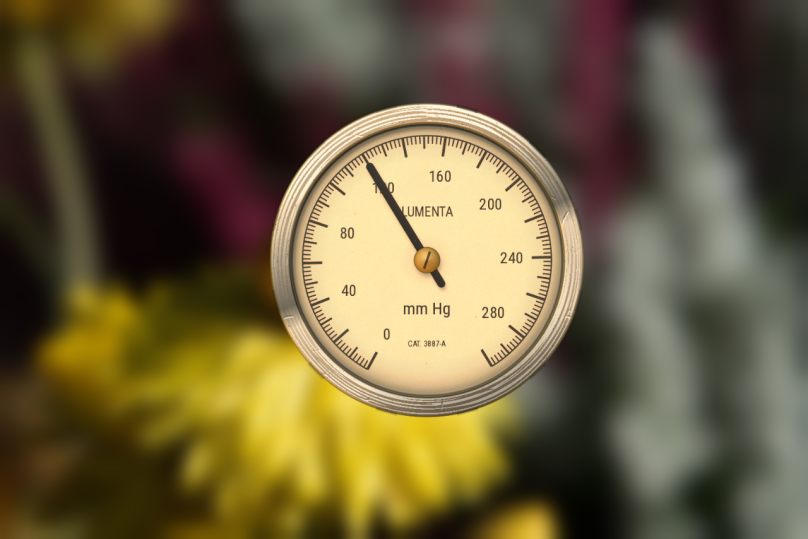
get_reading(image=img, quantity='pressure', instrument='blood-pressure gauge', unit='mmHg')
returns 120 mmHg
